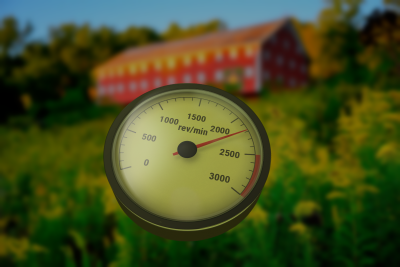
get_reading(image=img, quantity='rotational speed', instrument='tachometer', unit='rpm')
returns 2200 rpm
